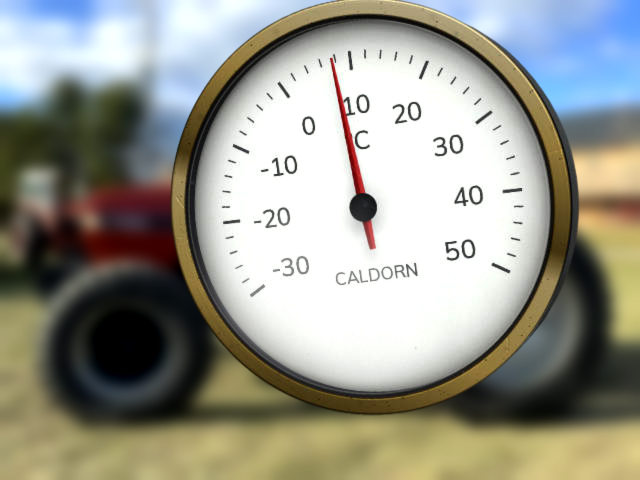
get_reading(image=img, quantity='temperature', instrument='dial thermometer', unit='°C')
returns 8 °C
